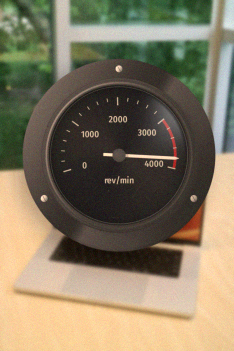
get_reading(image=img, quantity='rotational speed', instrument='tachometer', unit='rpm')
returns 3800 rpm
